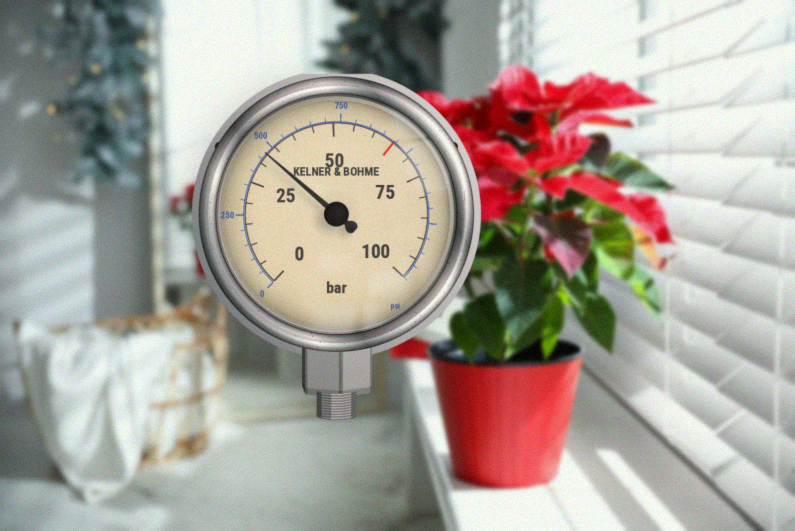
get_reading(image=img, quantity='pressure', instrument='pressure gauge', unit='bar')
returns 32.5 bar
